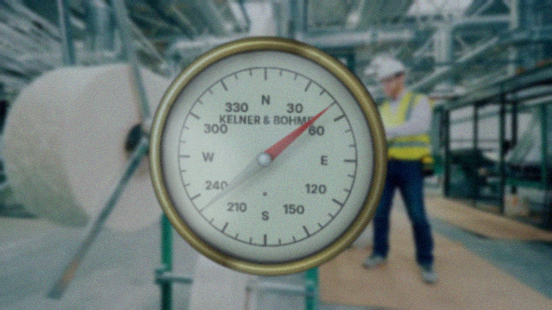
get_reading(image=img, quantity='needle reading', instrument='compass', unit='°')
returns 50 °
